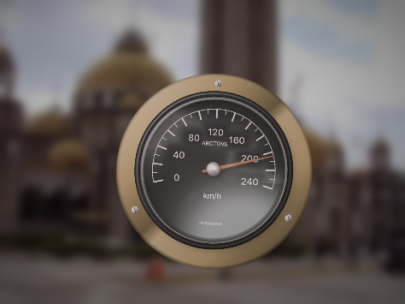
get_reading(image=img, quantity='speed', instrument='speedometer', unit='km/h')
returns 205 km/h
